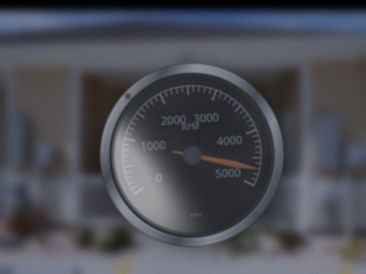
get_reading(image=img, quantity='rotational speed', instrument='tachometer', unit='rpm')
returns 4700 rpm
